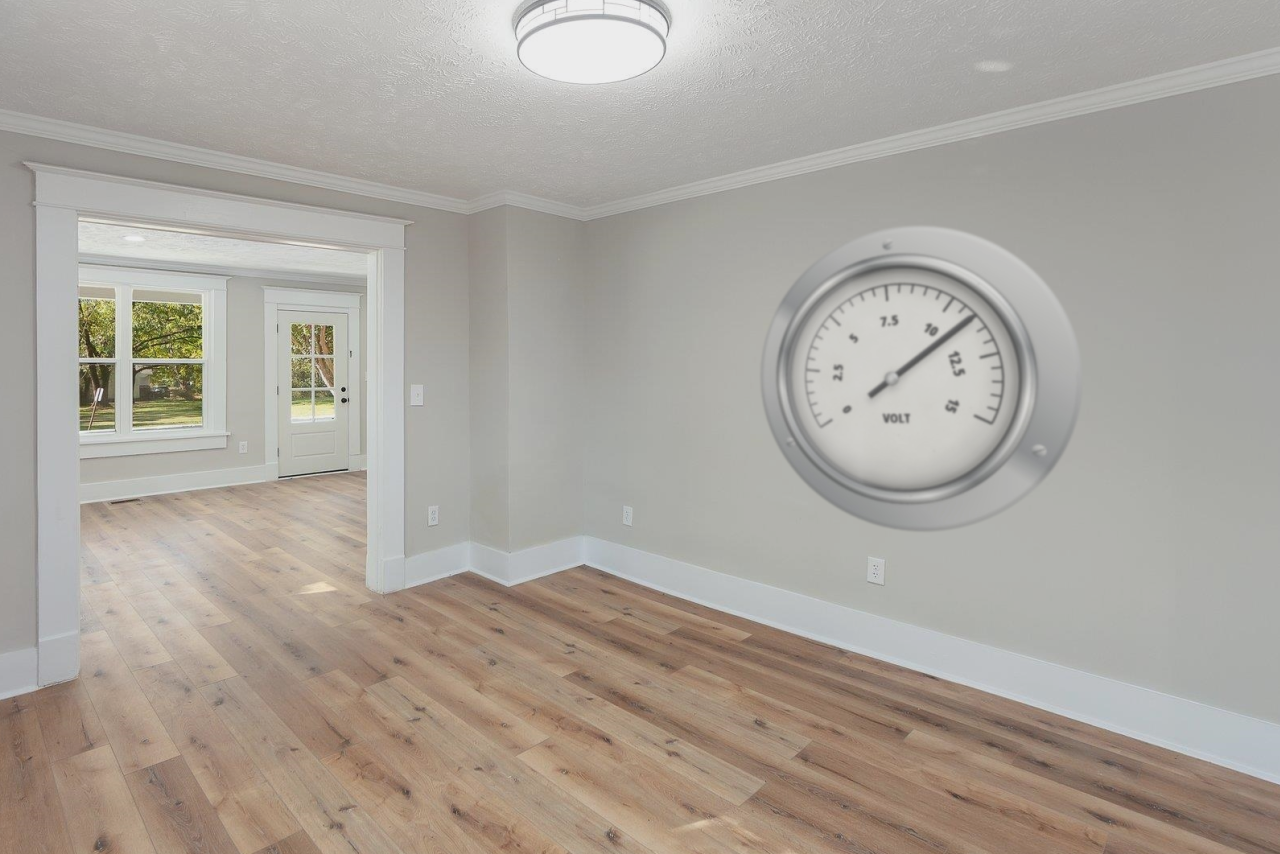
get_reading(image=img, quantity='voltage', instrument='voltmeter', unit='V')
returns 11 V
